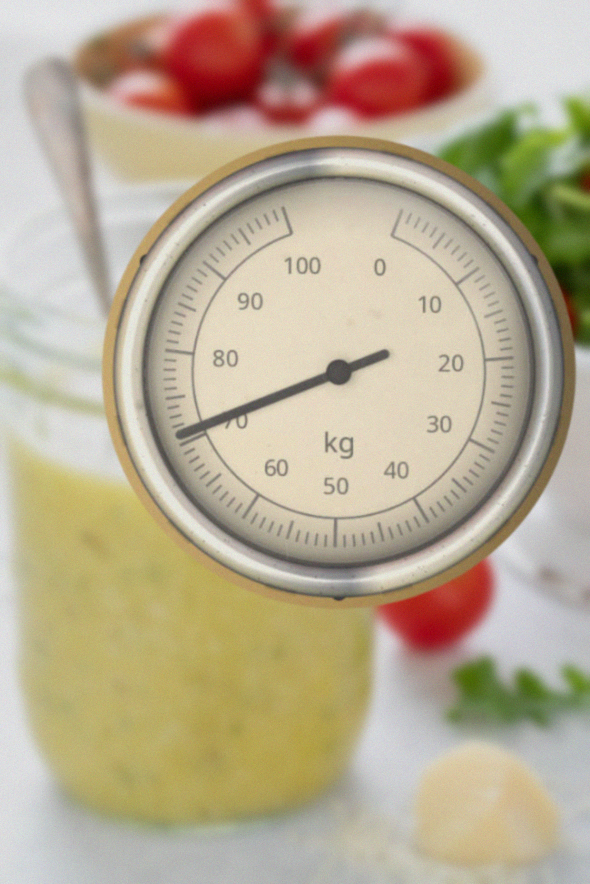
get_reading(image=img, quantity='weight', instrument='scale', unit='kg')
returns 71 kg
